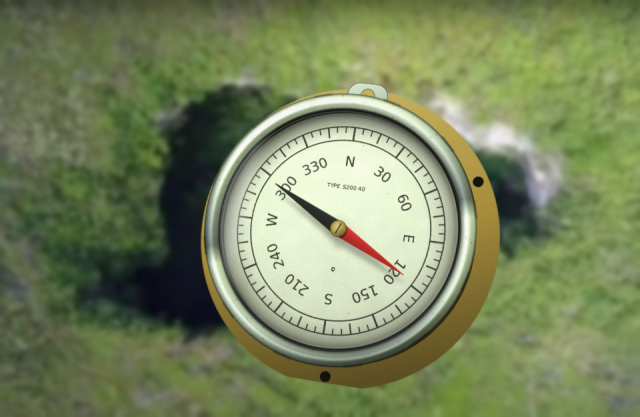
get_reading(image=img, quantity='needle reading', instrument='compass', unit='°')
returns 117.5 °
